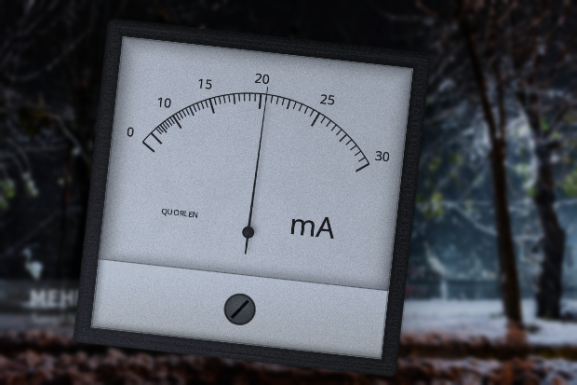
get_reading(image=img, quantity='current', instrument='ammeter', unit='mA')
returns 20.5 mA
